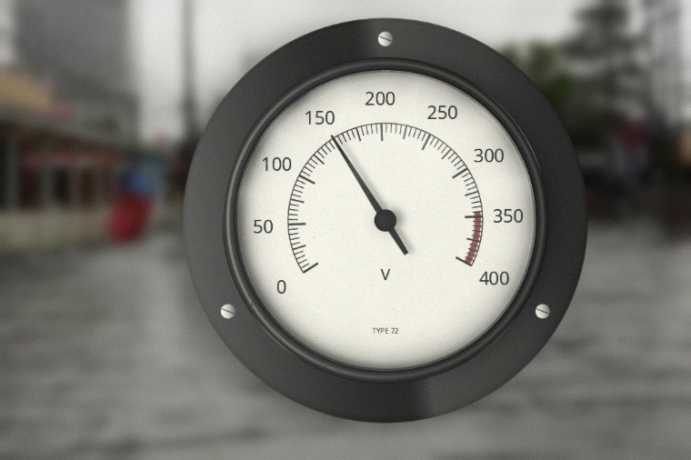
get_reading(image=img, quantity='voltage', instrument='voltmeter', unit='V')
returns 150 V
